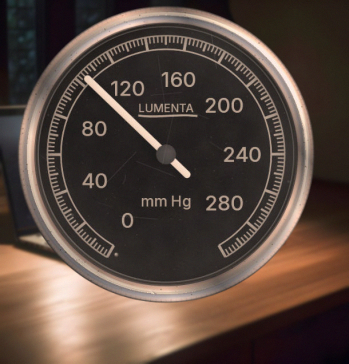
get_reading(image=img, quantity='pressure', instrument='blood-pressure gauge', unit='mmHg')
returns 104 mmHg
